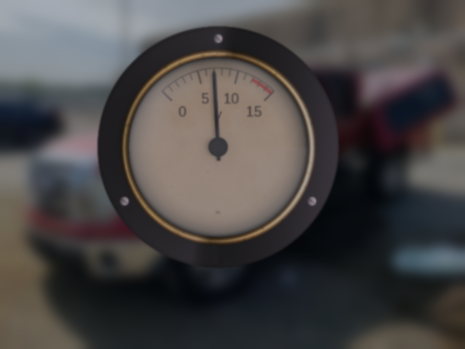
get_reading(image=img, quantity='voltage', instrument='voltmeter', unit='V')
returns 7 V
